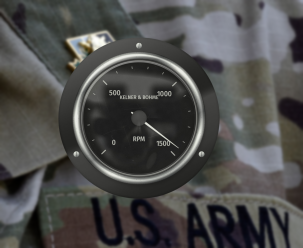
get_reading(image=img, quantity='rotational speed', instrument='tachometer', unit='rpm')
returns 1450 rpm
